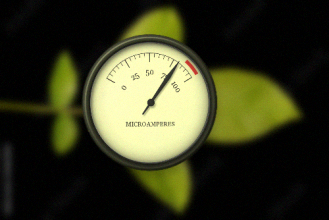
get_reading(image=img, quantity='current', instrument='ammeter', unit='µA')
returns 80 µA
